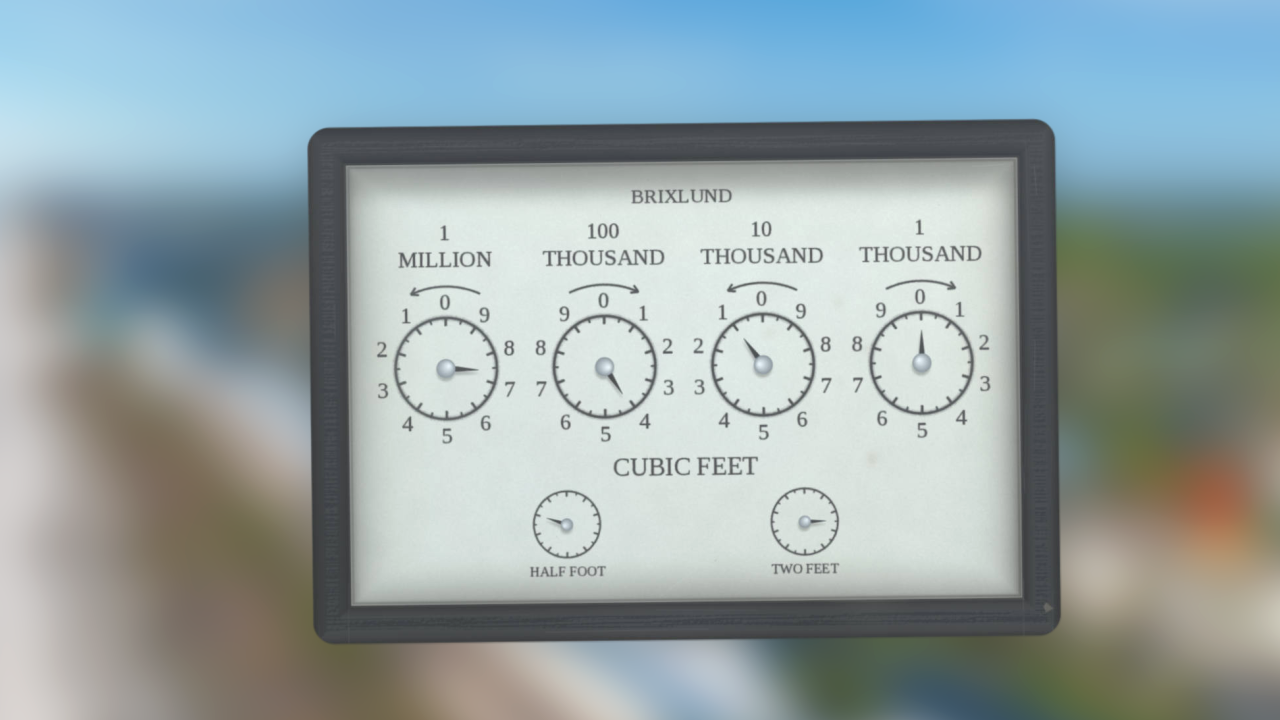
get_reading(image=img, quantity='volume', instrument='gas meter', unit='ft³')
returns 741000 ft³
